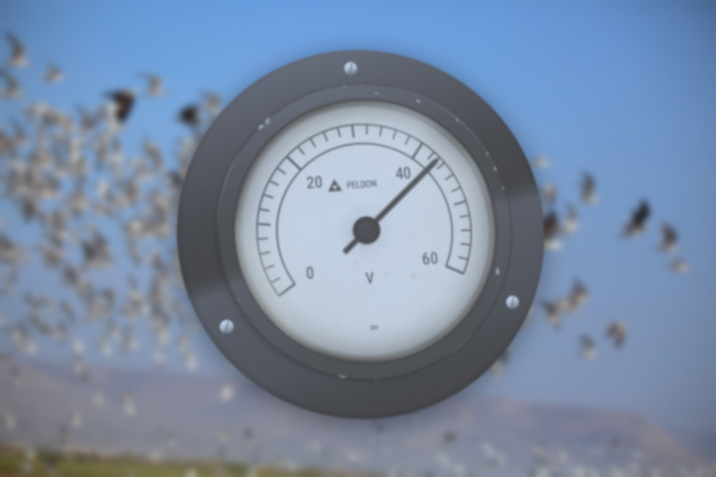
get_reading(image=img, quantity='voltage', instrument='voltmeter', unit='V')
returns 43 V
